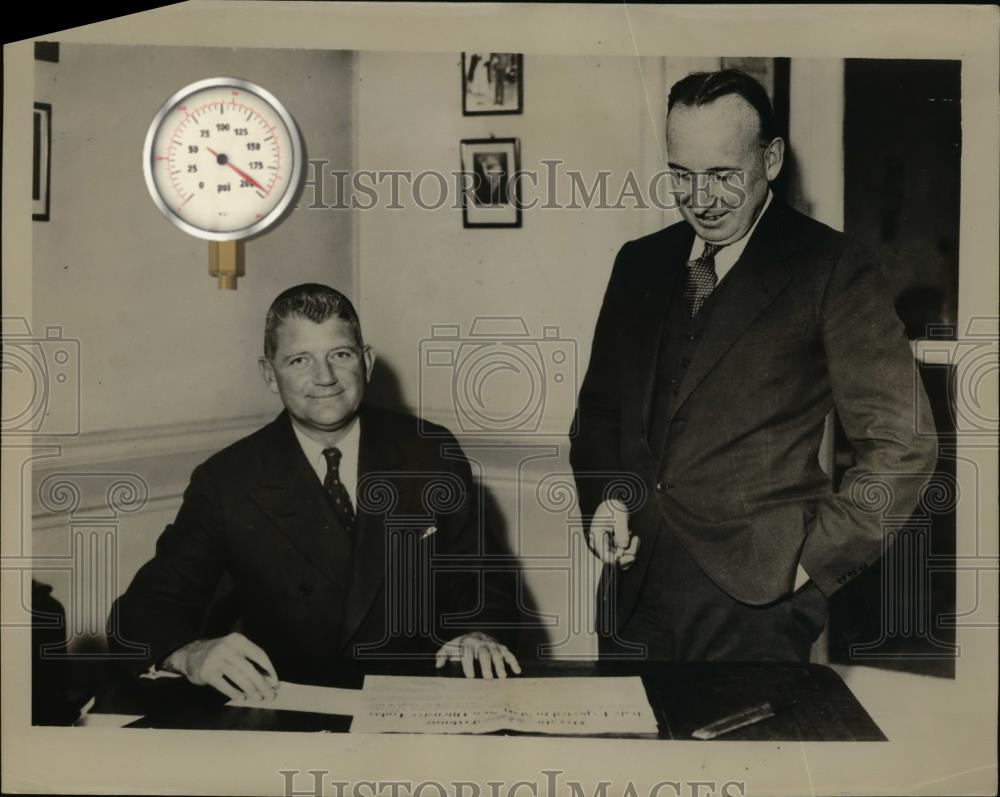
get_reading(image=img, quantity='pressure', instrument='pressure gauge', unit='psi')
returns 195 psi
